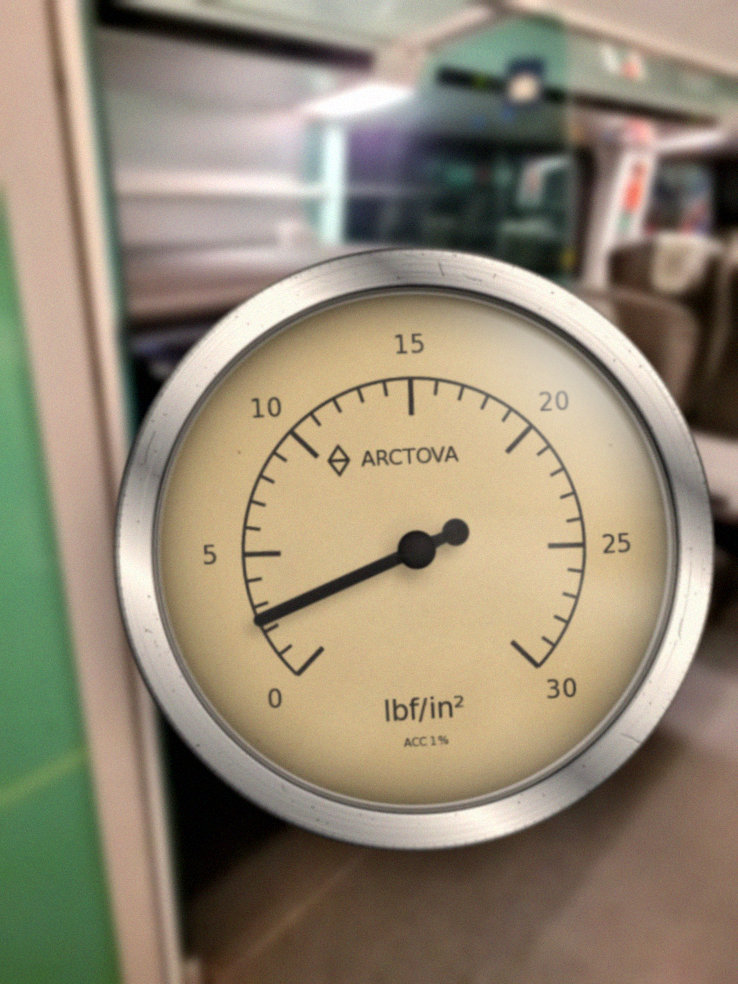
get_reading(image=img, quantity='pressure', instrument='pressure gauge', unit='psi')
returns 2.5 psi
